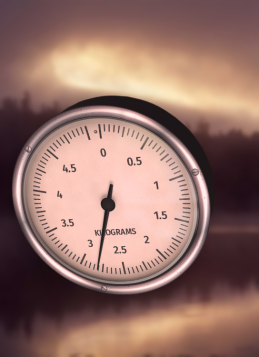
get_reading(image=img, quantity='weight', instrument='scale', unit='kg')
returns 2.8 kg
